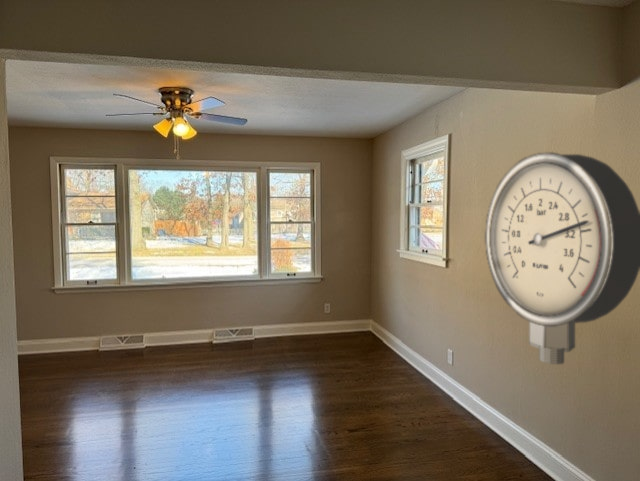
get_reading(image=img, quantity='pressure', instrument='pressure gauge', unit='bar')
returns 3.1 bar
